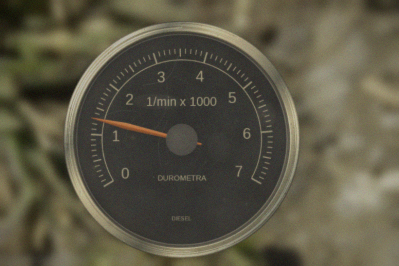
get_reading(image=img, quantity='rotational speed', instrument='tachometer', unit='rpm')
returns 1300 rpm
